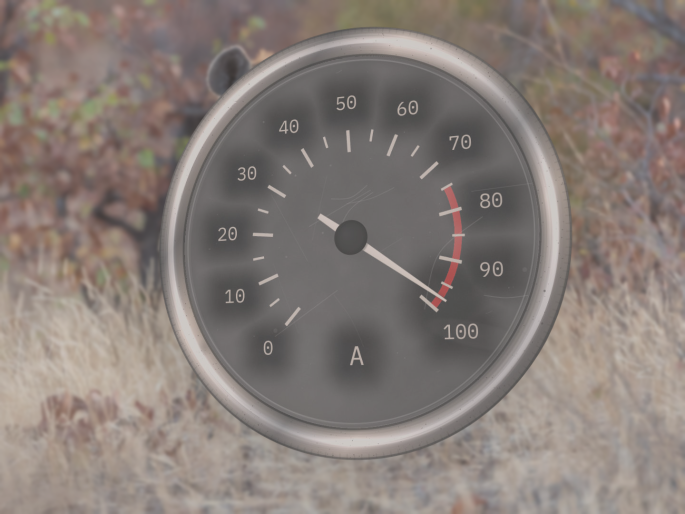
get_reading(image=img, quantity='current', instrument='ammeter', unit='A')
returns 97.5 A
